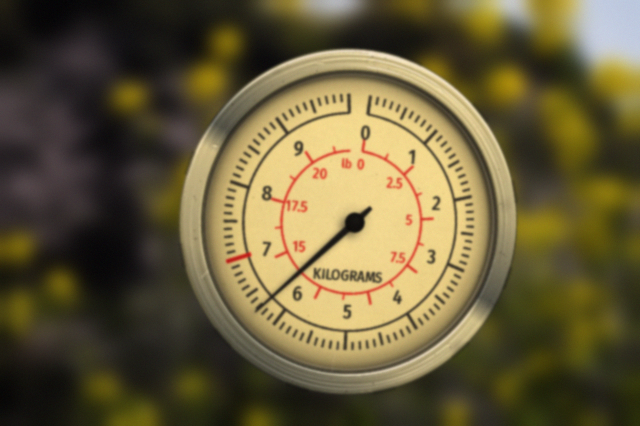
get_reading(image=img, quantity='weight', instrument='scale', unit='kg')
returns 6.3 kg
